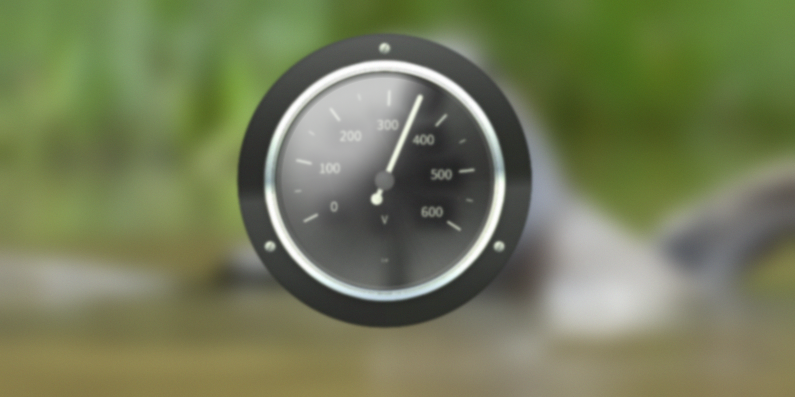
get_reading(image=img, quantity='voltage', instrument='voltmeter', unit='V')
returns 350 V
